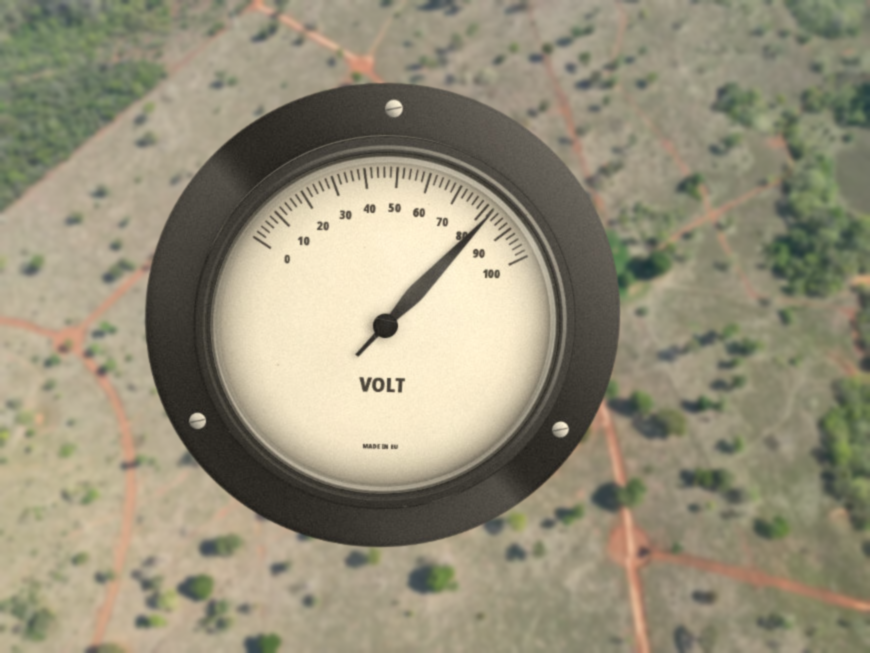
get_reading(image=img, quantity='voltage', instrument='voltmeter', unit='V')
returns 82 V
